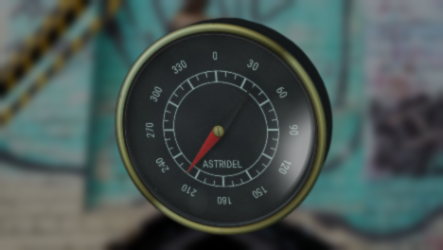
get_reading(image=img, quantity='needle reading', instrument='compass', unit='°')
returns 220 °
